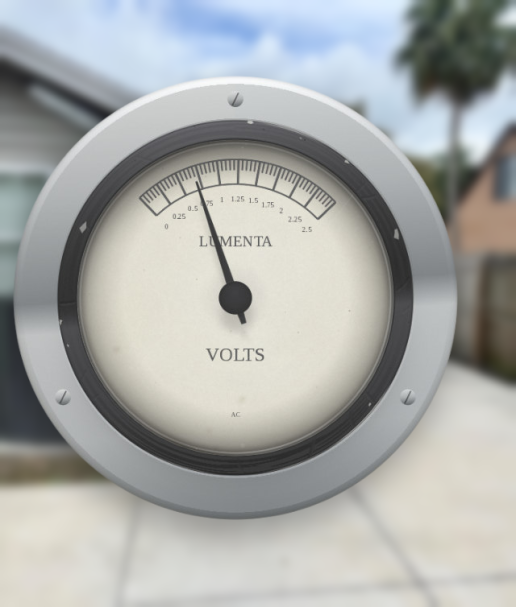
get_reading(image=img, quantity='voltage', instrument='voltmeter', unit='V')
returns 0.7 V
